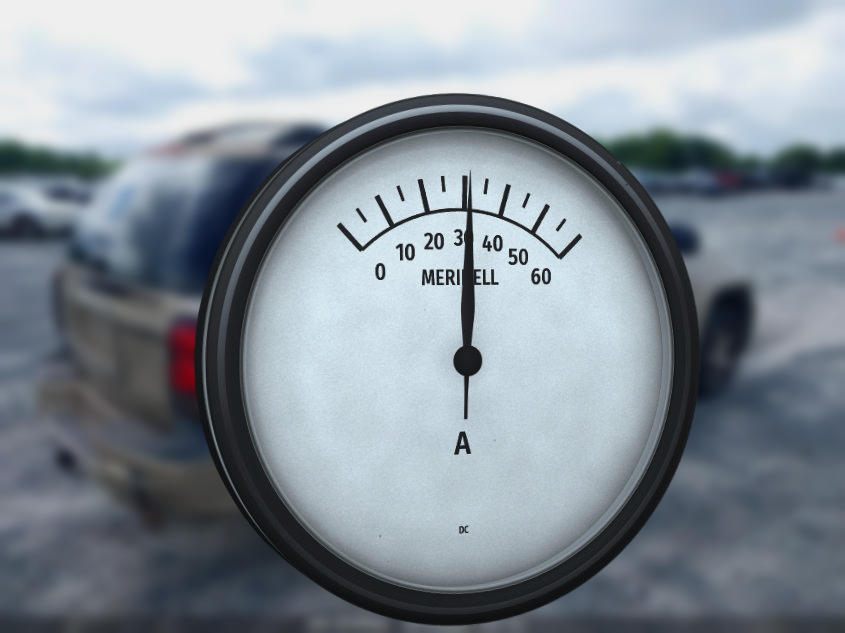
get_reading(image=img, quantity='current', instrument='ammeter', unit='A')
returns 30 A
